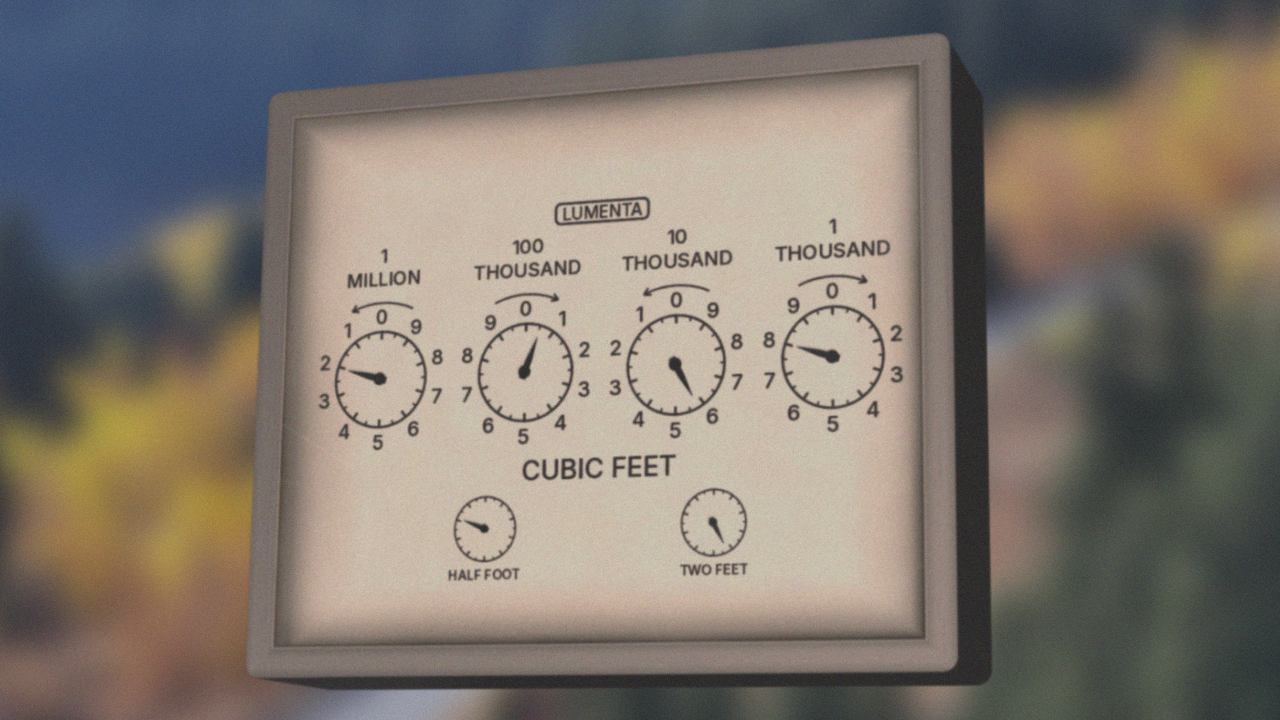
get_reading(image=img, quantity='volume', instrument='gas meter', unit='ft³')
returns 205800 ft³
